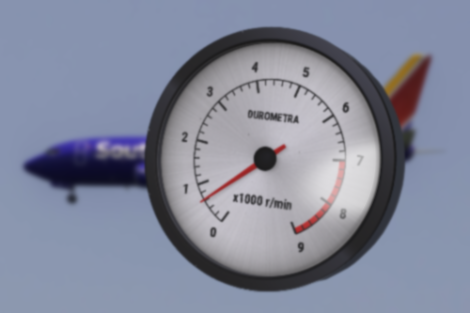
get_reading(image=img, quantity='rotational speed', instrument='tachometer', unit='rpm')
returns 600 rpm
